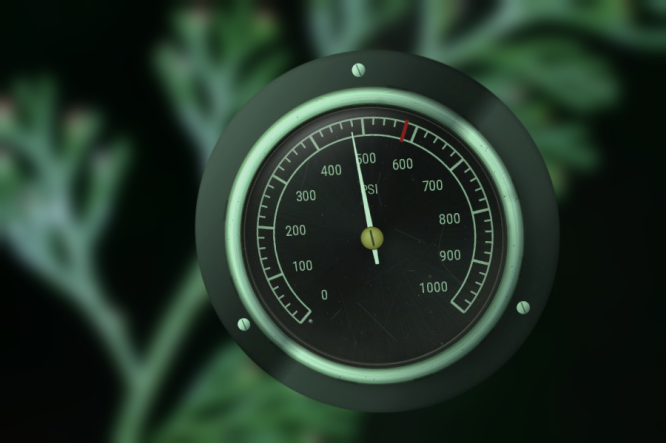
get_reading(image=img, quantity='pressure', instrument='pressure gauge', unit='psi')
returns 480 psi
